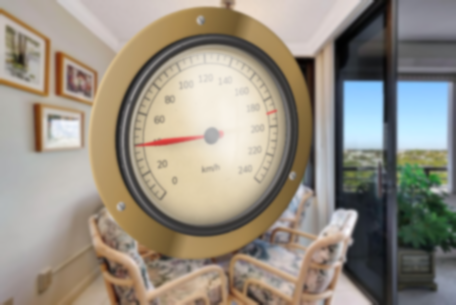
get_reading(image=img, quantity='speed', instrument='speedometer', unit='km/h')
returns 40 km/h
